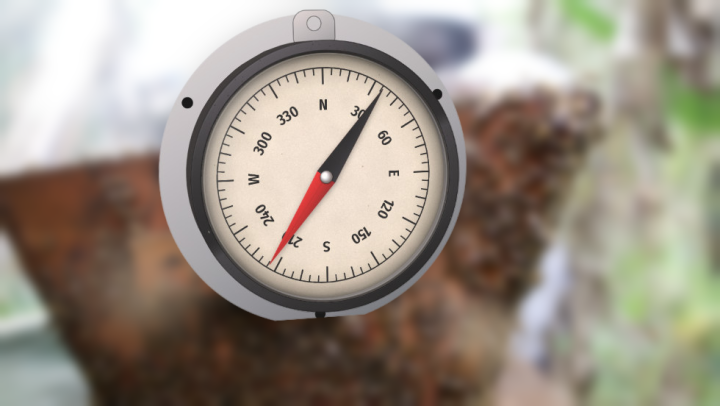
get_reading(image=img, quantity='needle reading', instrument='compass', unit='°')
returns 215 °
